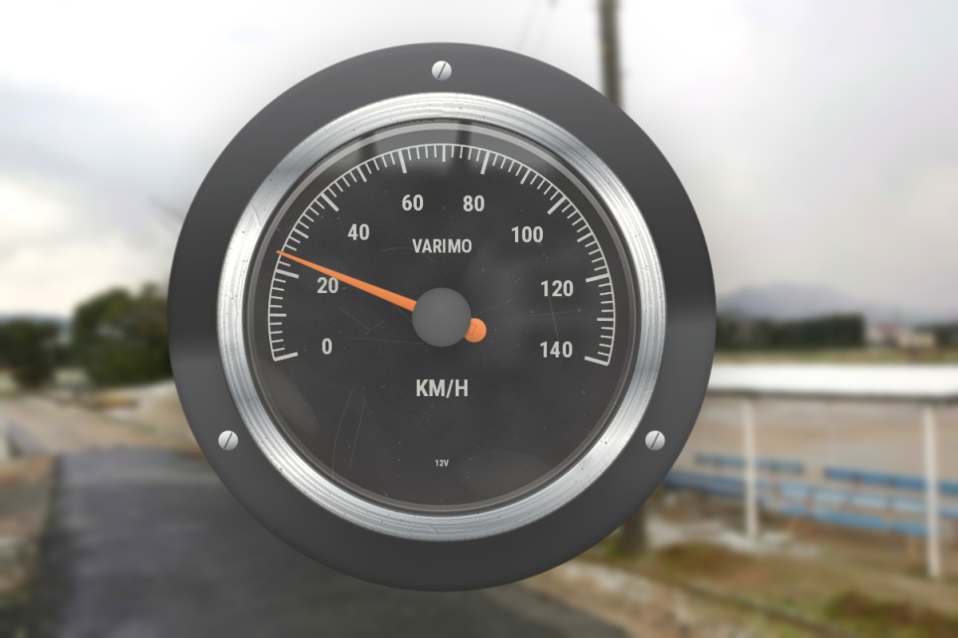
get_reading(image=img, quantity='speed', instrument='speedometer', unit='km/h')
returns 24 km/h
